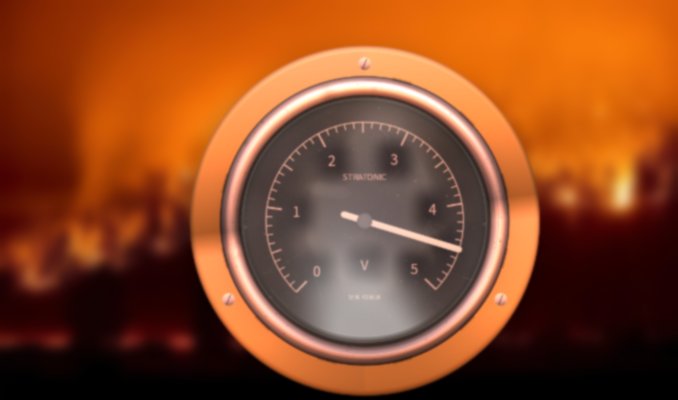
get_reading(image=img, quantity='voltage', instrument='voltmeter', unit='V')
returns 4.5 V
